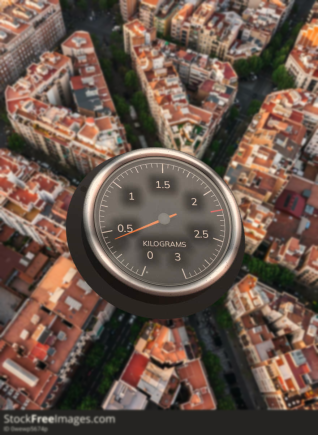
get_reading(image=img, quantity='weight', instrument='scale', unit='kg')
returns 0.4 kg
